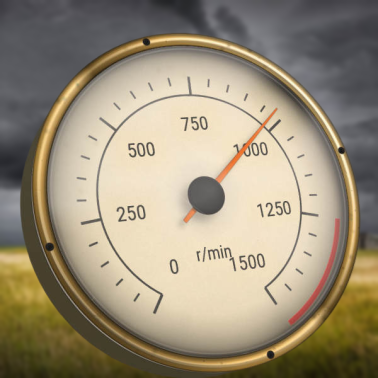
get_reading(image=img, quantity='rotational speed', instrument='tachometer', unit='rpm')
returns 975 rpm
